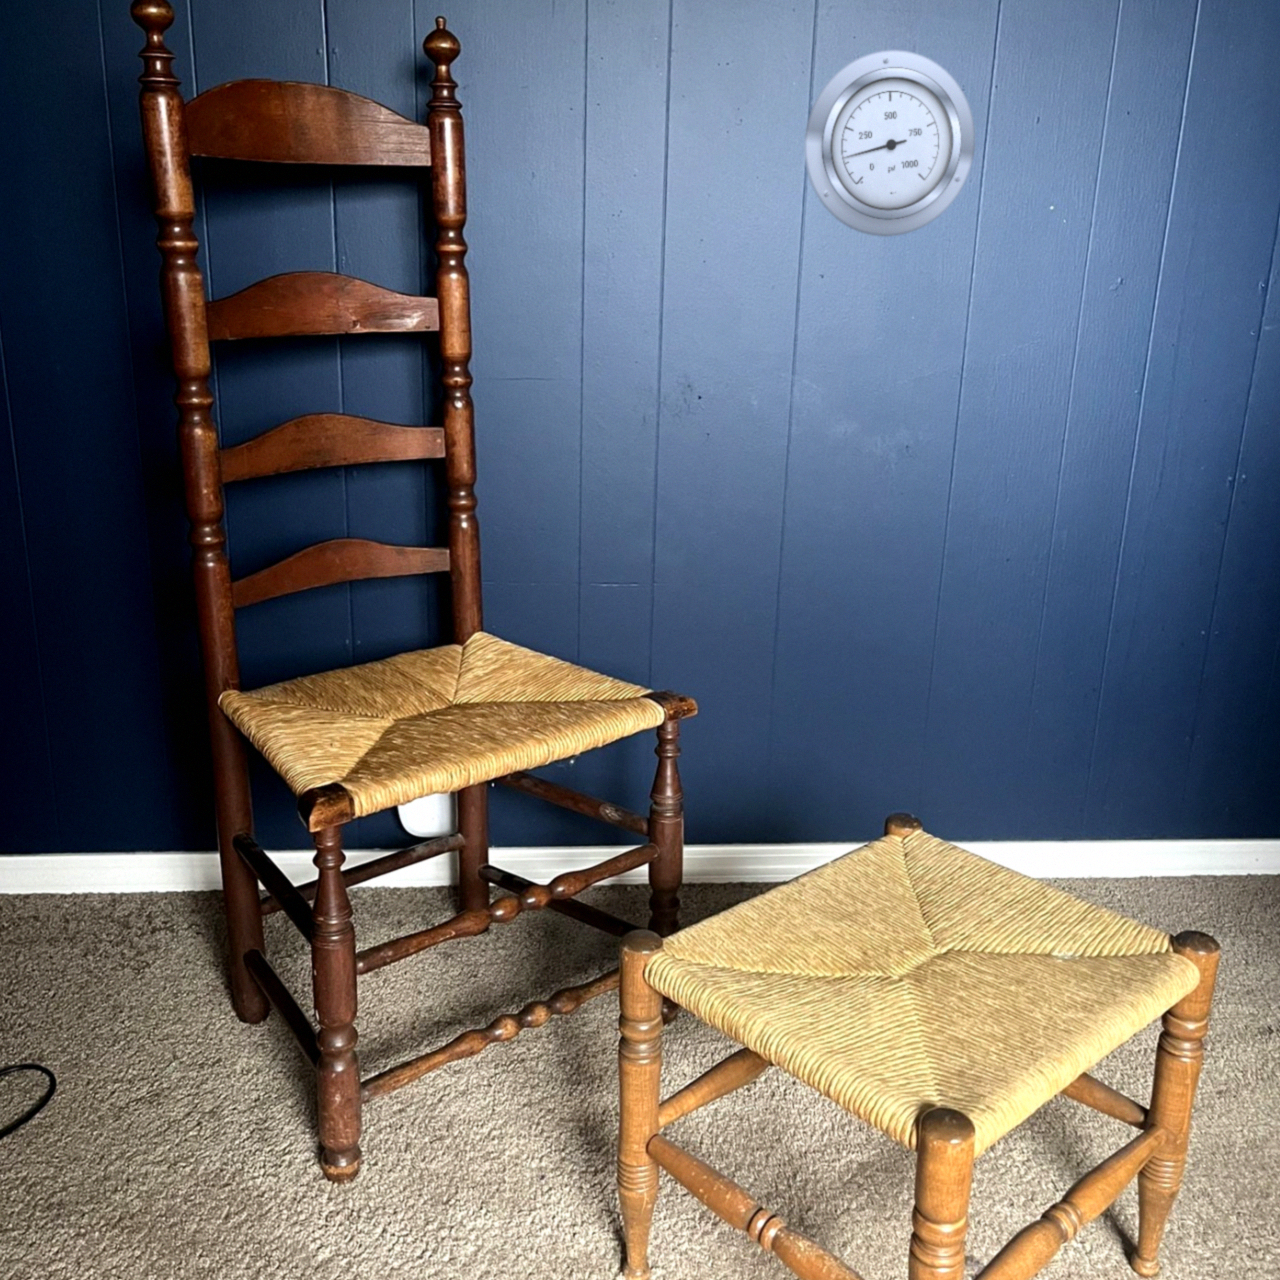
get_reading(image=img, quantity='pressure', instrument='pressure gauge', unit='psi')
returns 125 psi
